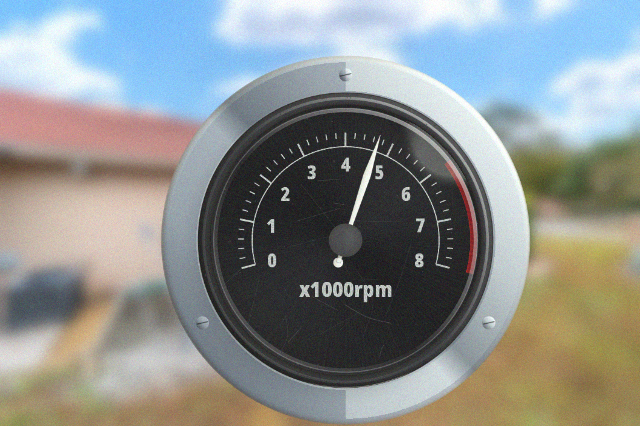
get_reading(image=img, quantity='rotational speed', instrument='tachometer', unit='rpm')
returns 4700 rpm
